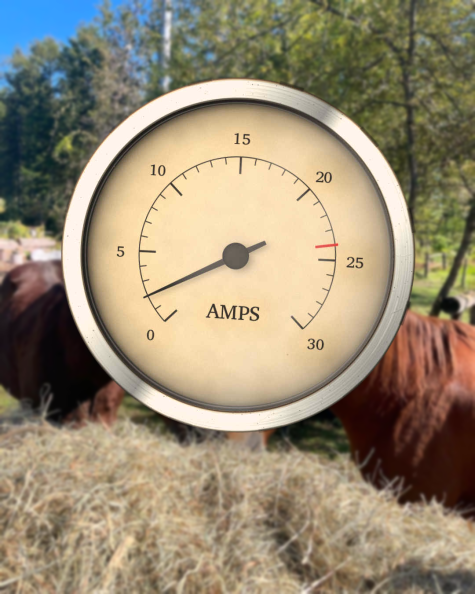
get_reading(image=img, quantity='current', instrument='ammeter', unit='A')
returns 2 A
